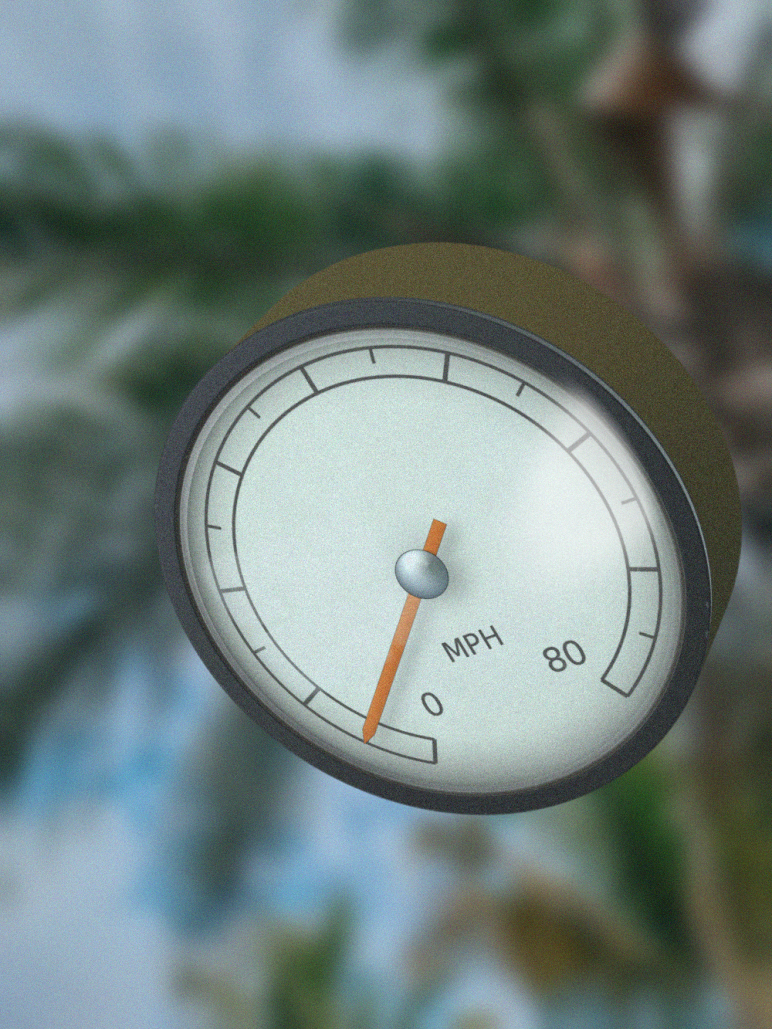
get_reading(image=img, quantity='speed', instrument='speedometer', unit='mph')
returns 5 mph
